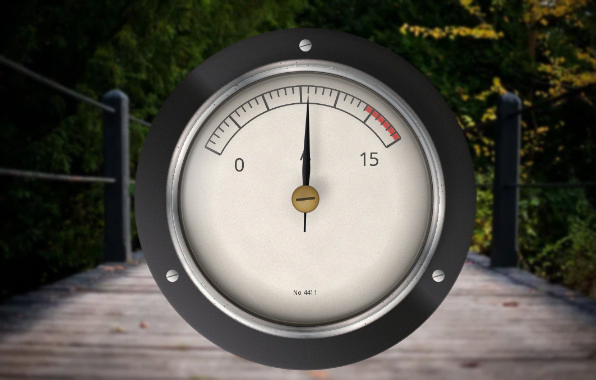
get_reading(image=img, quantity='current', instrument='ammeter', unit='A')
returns 8 A
